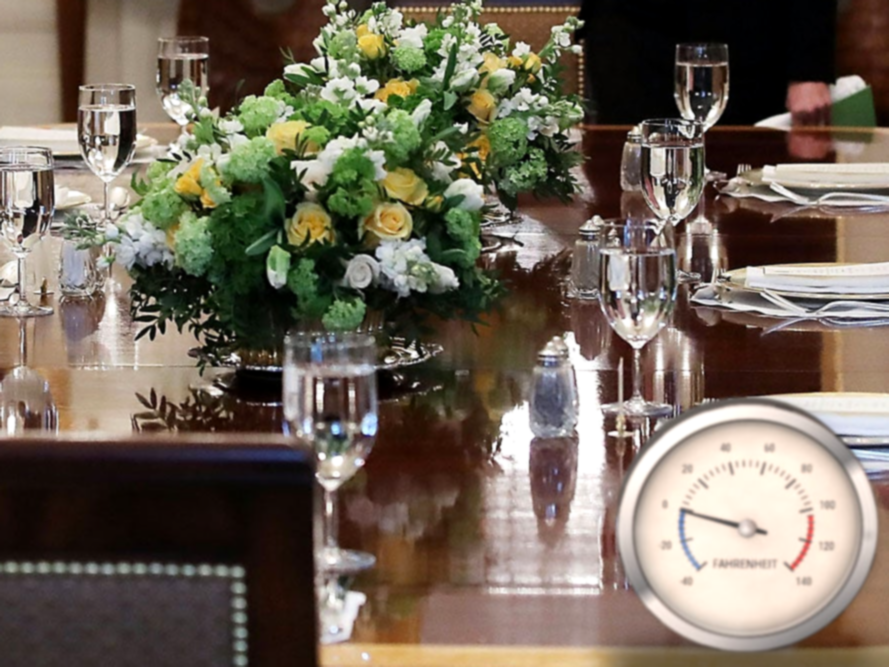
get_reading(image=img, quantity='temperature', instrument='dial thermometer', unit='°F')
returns 0 °F
